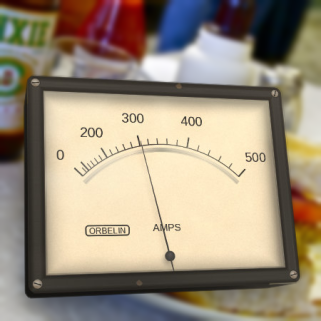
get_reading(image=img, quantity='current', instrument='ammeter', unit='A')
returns 300 A
